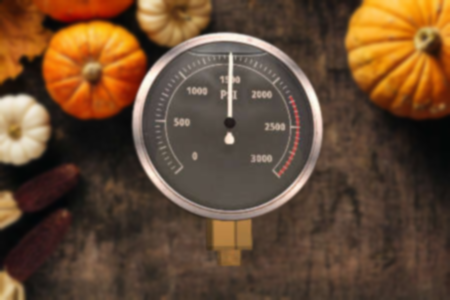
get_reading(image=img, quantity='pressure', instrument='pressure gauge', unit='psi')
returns 1500 psi
